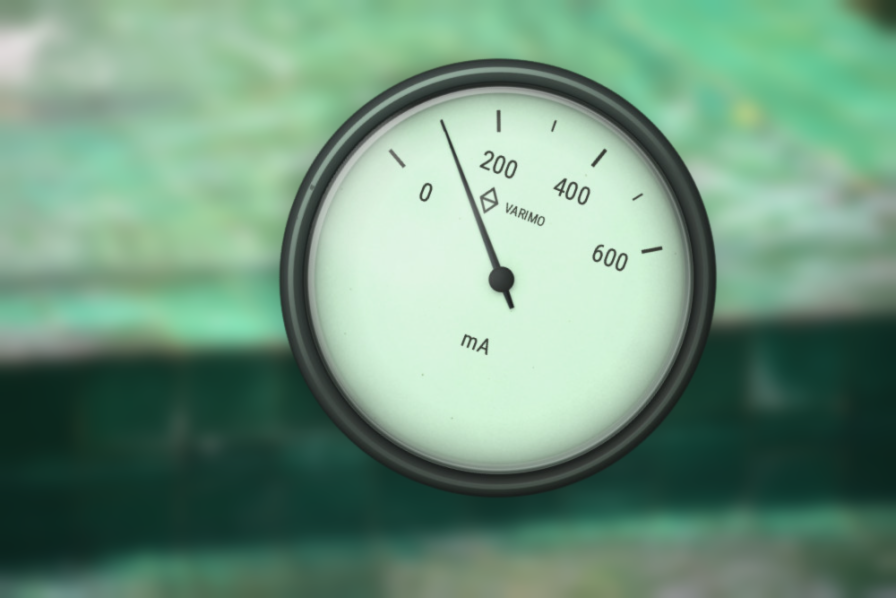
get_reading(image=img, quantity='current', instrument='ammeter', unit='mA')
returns 100 mA
